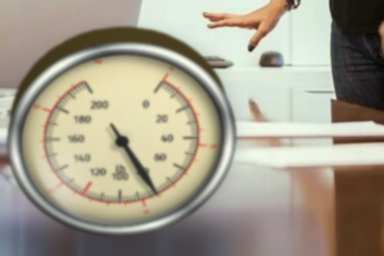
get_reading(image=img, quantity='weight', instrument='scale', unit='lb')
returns 80 lb
